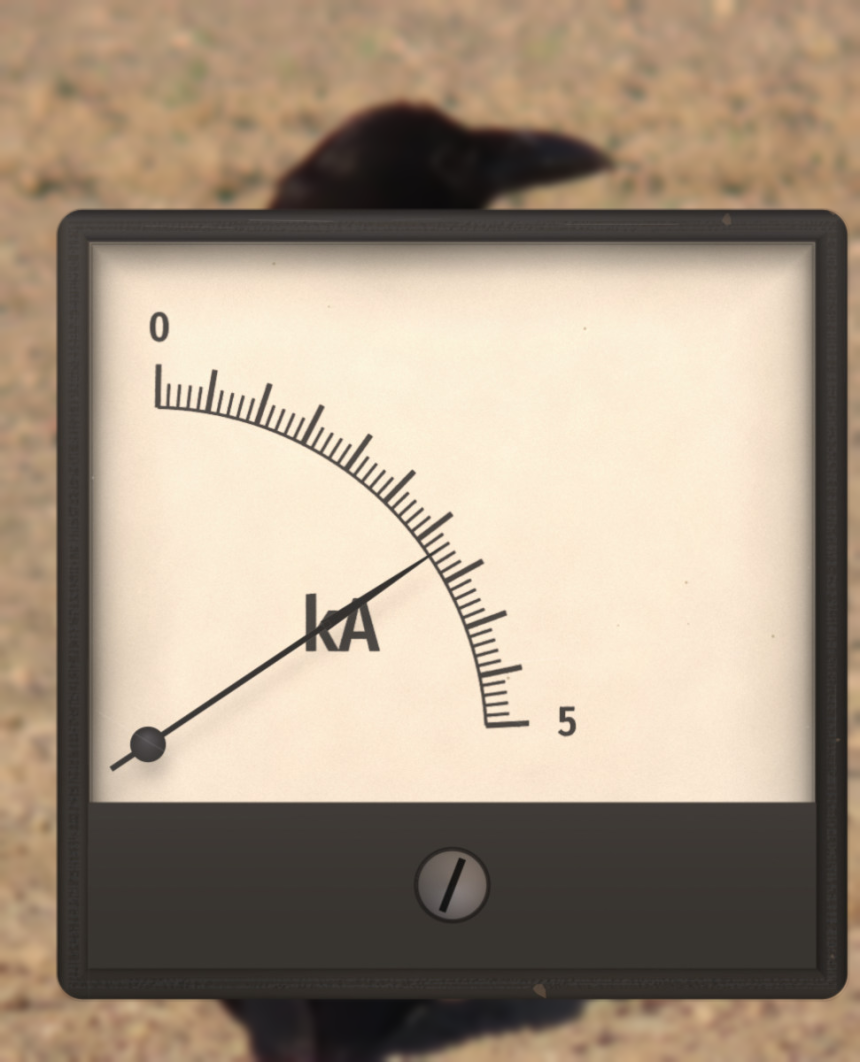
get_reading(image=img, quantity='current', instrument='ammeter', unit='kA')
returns 3.2 kA
